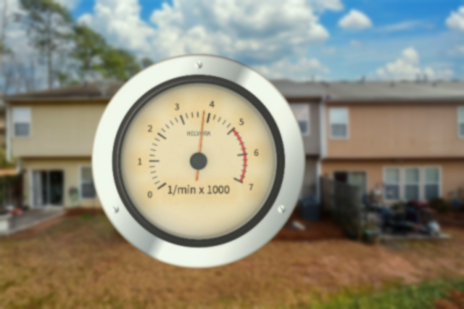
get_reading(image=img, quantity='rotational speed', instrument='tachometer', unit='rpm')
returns 3800 rpm
